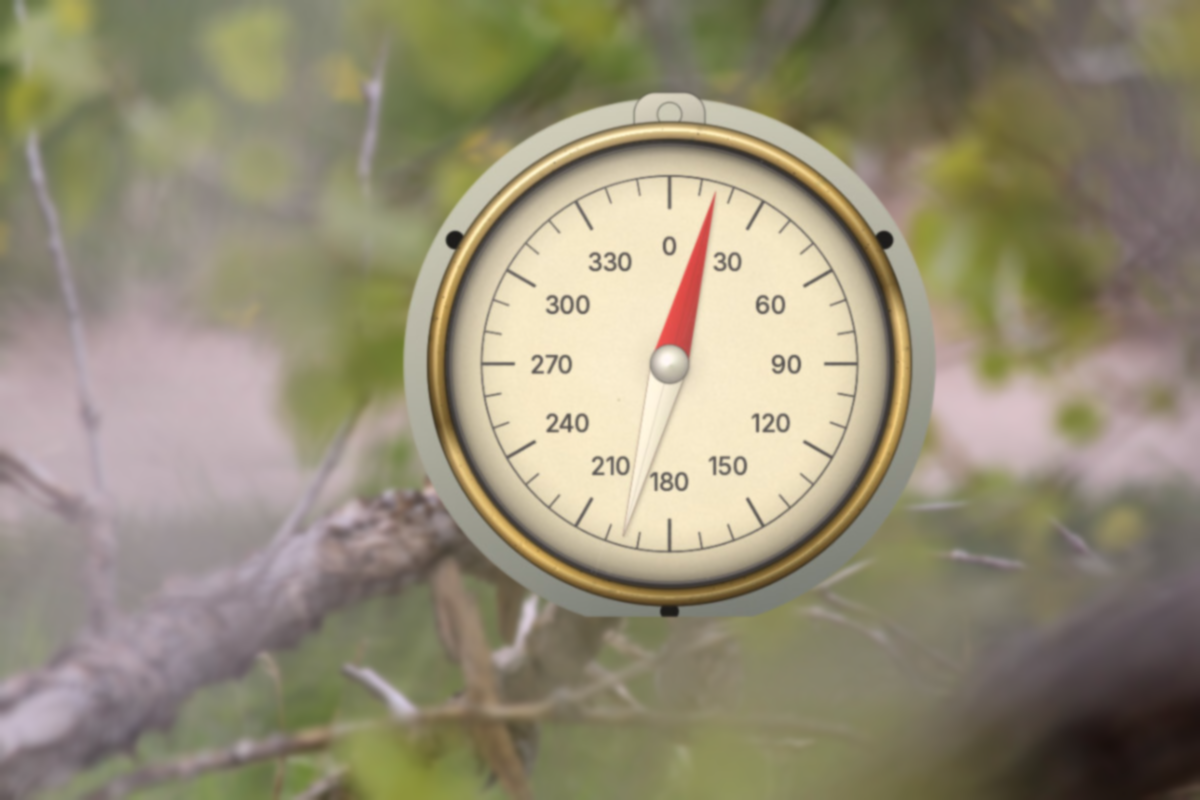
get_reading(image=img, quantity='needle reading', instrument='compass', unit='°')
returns 15 °
